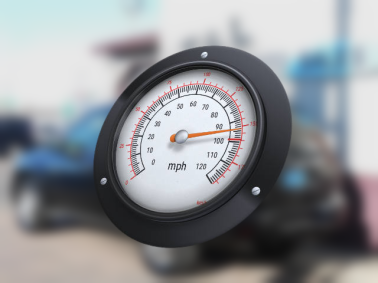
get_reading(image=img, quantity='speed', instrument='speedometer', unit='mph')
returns 95 mph
